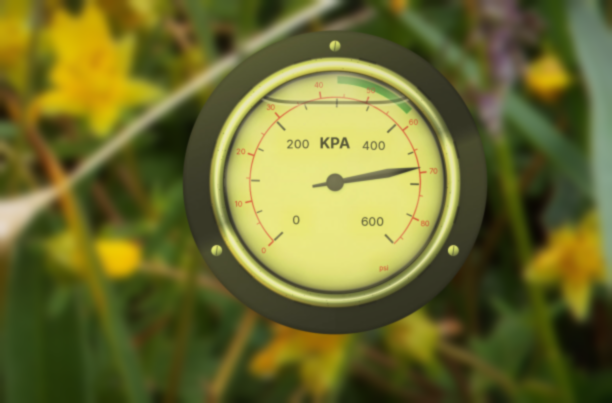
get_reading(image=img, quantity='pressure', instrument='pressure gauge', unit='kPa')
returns 475 kPa
